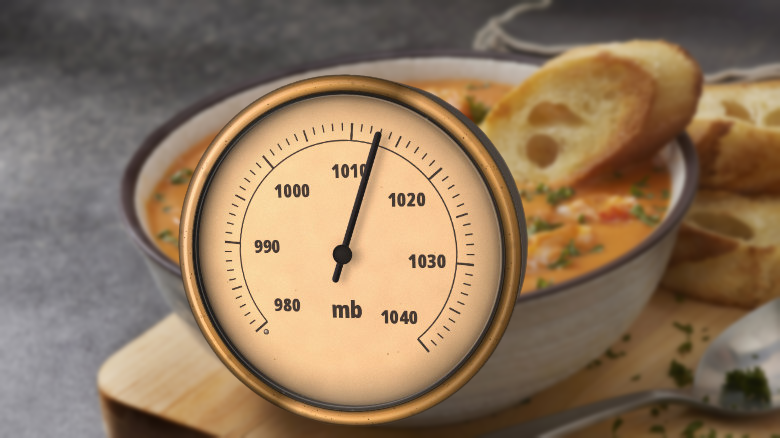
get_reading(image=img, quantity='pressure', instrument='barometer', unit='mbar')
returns 1013 mbar
